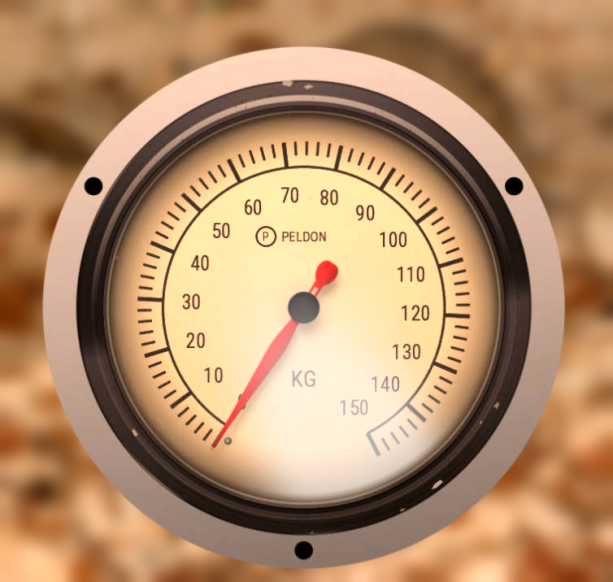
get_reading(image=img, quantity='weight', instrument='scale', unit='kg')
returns 0 kg
